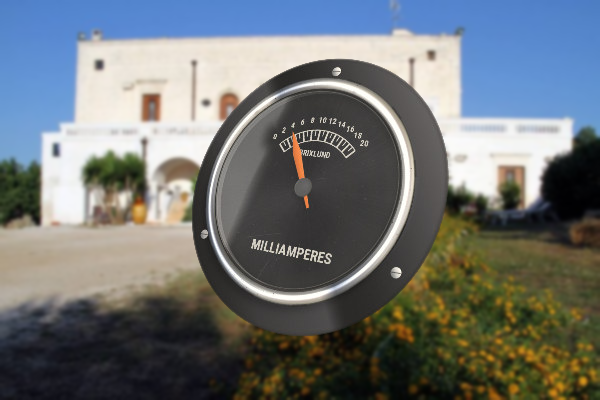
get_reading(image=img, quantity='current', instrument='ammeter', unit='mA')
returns 4 mA
